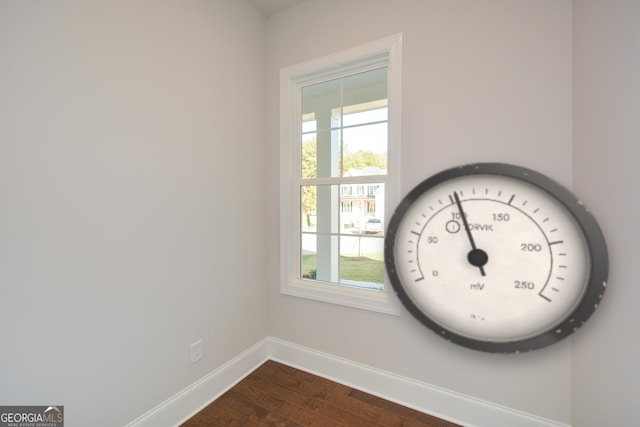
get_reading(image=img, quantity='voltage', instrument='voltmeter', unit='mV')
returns 105 mV
